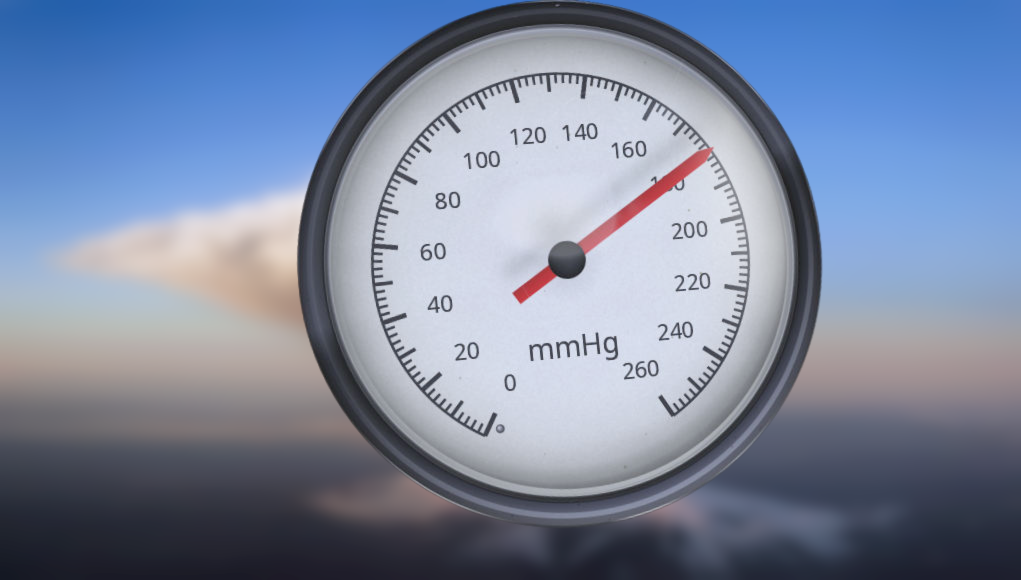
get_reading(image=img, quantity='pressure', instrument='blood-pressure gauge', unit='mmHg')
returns 180 mmHg
